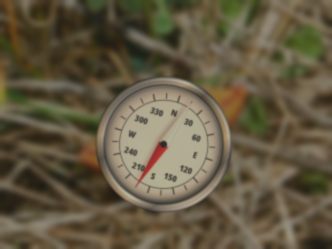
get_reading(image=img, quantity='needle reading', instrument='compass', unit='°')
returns 195 °
